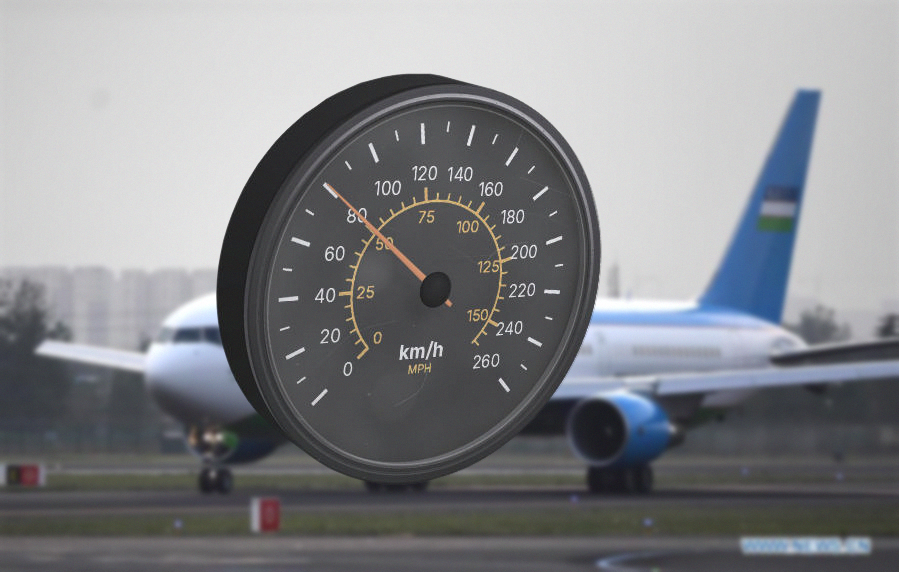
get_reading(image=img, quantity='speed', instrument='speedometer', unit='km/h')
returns 80 km/h
